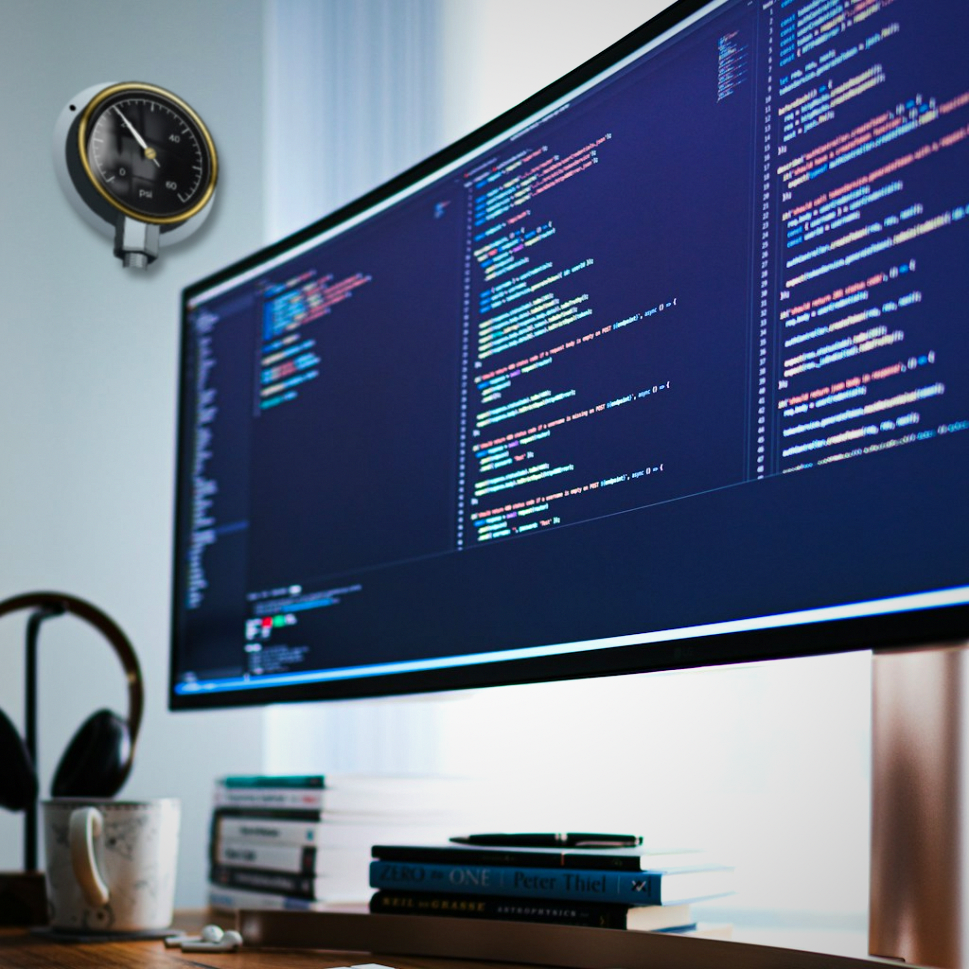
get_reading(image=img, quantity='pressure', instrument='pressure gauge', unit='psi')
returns 20 psi
